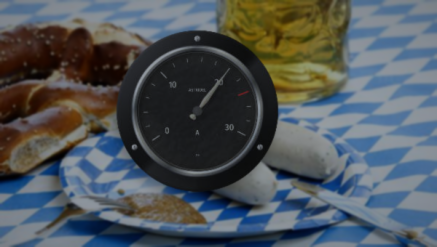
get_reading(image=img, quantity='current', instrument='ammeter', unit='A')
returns 20 A
